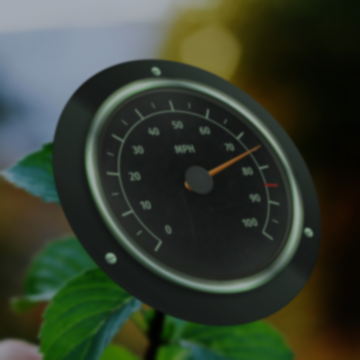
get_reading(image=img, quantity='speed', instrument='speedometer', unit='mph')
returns 75 mph
